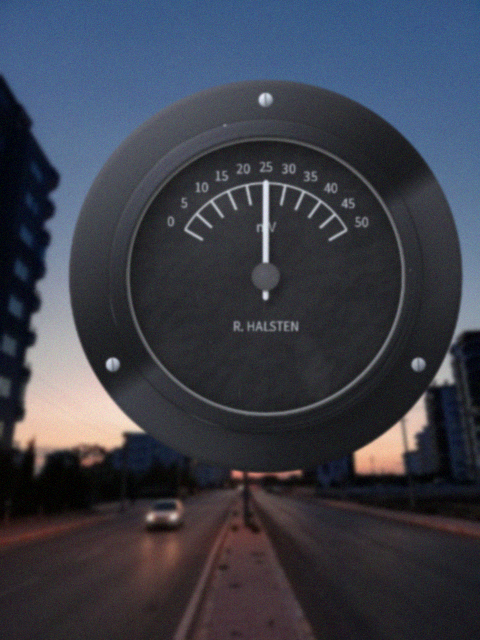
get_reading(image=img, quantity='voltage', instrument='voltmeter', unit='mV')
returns 25 mV
